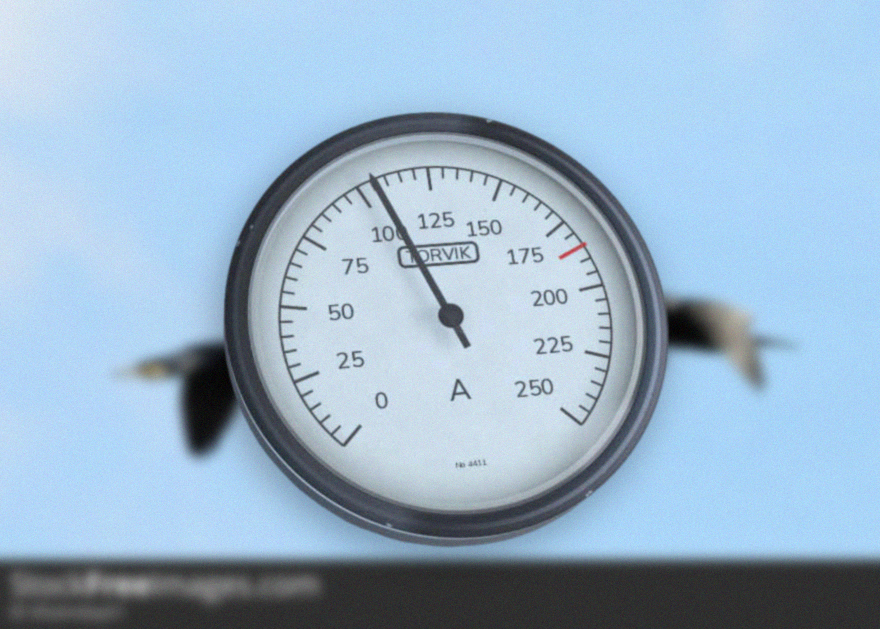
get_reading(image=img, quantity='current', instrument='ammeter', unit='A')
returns 105 A
